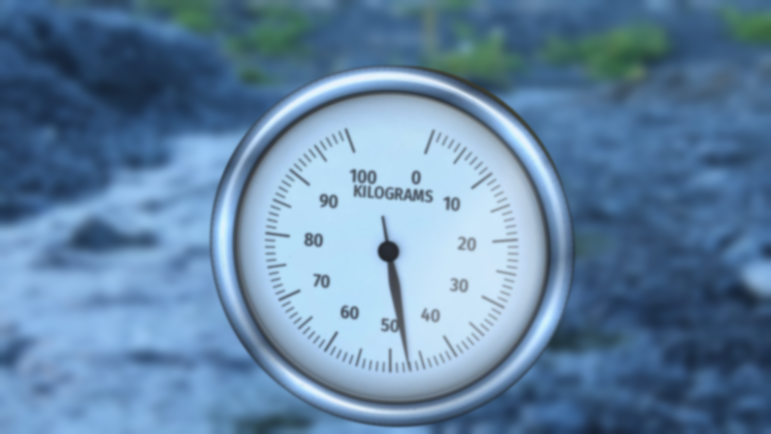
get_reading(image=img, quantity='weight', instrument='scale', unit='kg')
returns 47 kg
